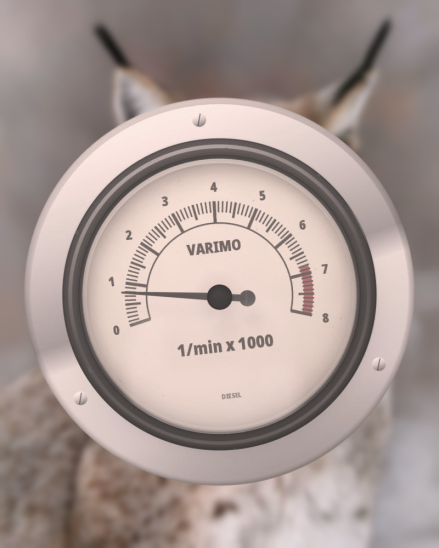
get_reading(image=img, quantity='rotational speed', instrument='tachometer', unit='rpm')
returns 800 rpm
